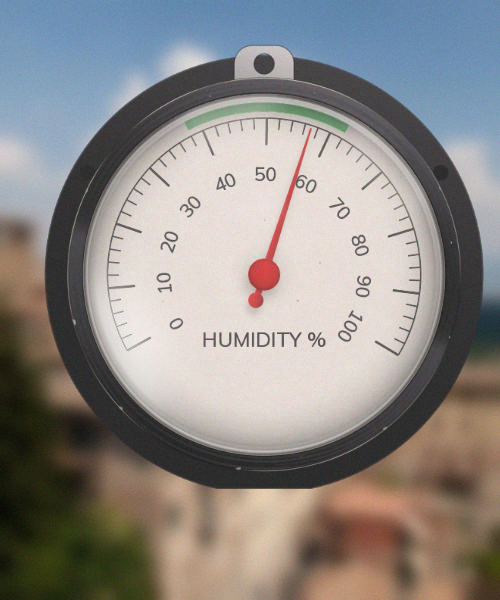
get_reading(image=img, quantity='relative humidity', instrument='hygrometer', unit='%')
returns 57 %
